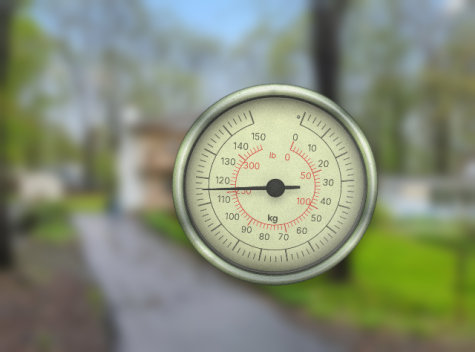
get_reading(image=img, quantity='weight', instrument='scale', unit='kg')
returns 116 kg
